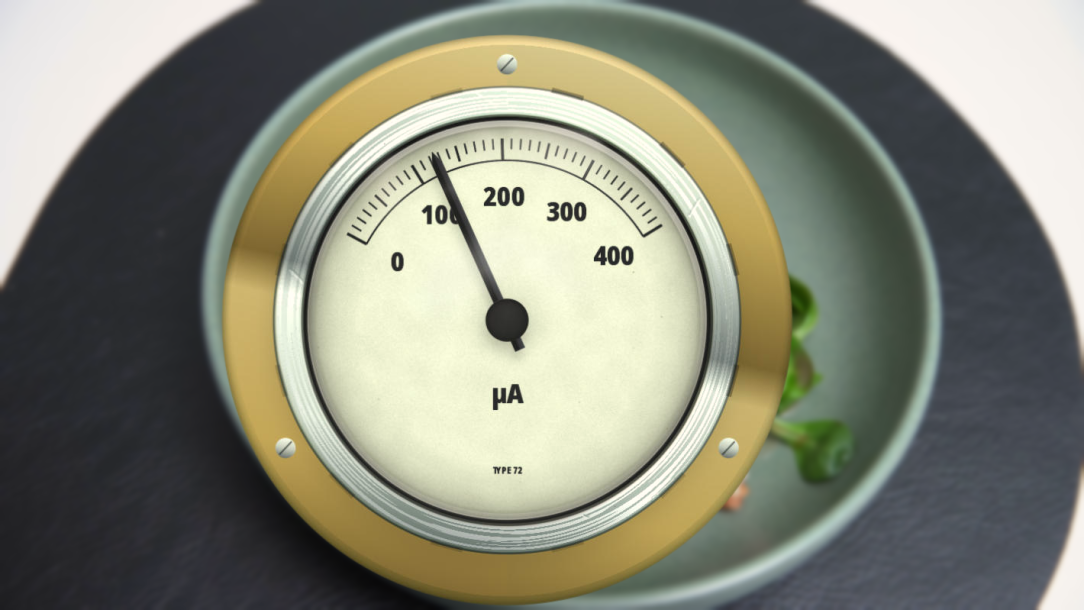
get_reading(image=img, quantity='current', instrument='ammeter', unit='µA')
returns 125 µA
